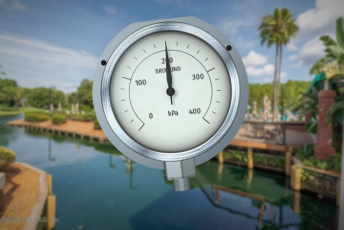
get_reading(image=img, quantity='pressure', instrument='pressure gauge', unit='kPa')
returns 200 kPa
